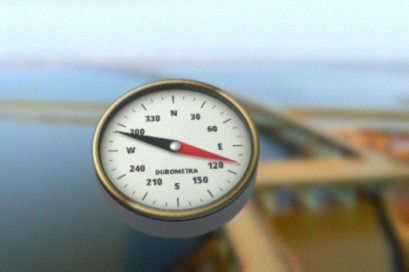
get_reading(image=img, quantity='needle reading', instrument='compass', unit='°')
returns 110 °
